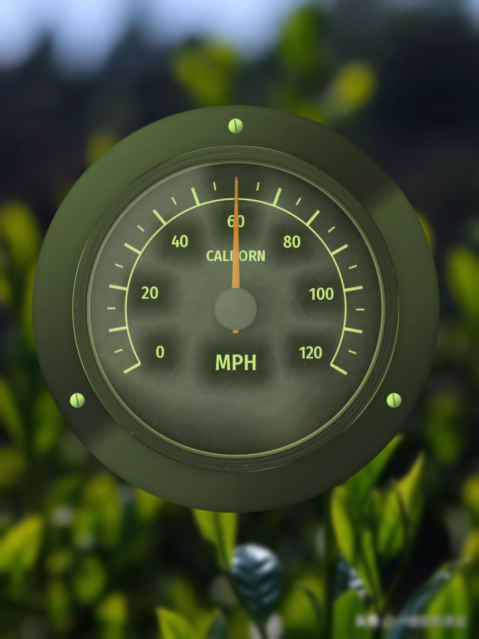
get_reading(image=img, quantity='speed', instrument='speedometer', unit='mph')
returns 60 mph
